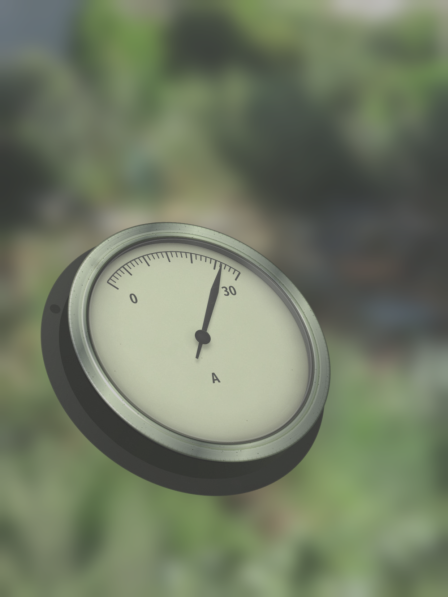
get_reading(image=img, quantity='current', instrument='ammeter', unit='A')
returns 26 A
